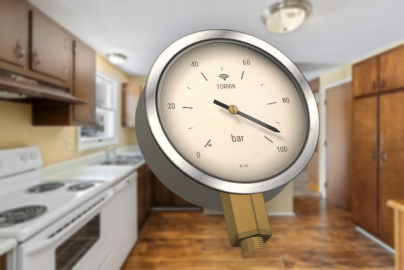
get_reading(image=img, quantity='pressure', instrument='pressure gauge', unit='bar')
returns 95 bar
